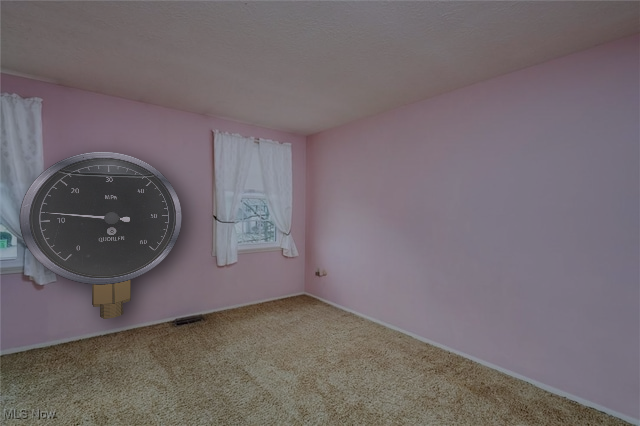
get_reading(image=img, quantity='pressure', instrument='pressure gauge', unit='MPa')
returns 12 MPa
